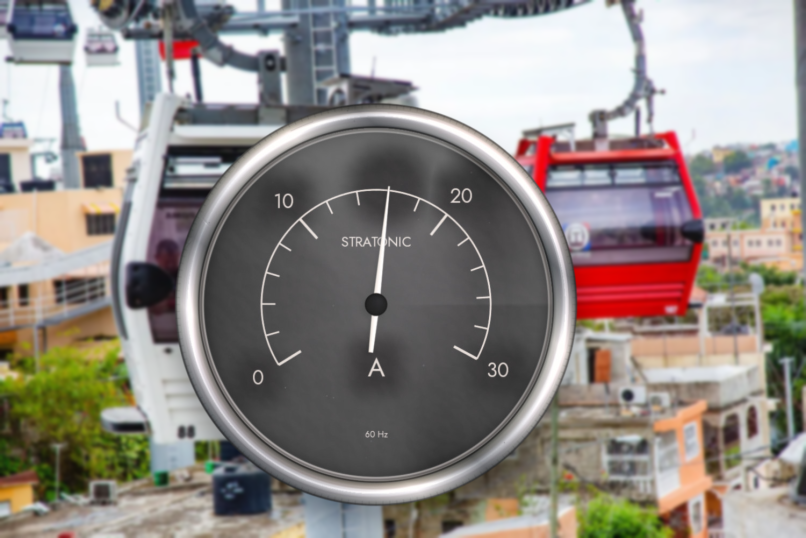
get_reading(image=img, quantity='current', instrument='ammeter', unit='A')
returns 16 A
